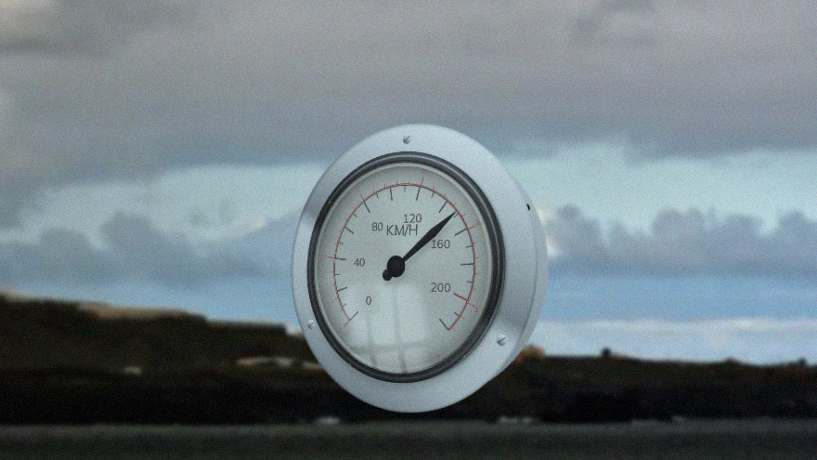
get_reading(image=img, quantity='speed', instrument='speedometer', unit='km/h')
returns 150 km/h
